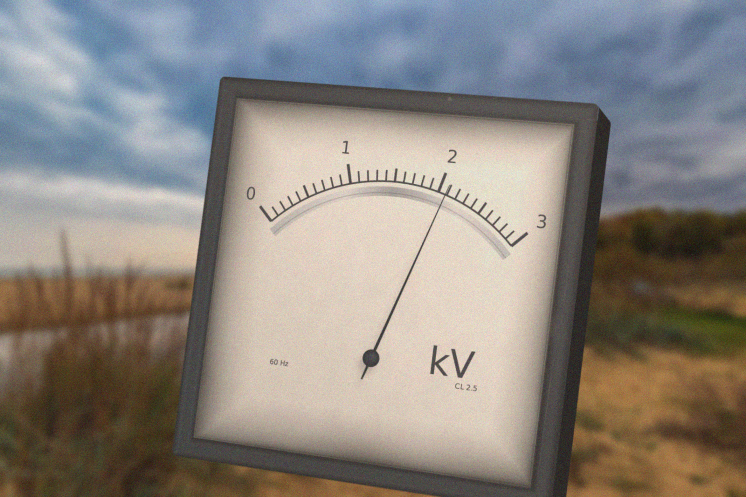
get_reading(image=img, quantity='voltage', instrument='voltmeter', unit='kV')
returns 2.1 kV
